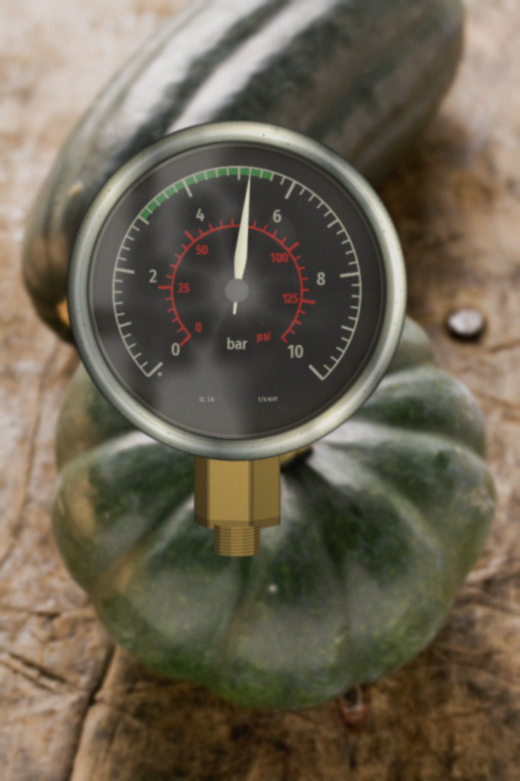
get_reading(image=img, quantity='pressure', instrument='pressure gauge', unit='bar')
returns 5.2 bar
